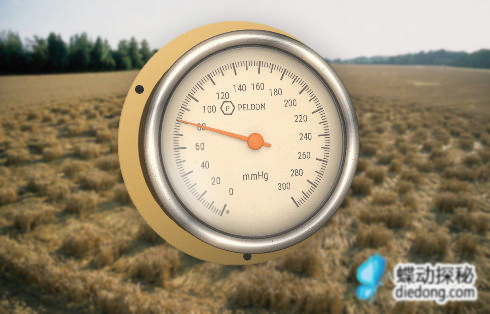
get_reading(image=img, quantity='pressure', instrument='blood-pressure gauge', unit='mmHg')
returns 80 mmHg
